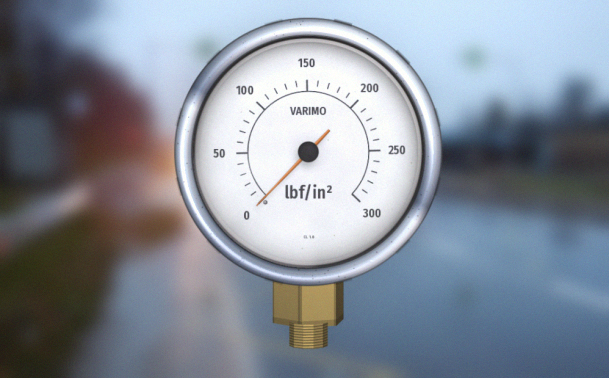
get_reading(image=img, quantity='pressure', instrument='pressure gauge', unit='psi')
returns 0 psi
